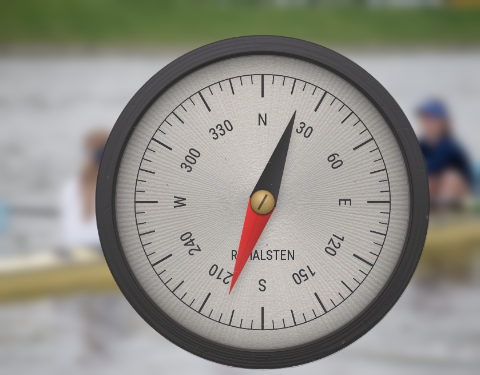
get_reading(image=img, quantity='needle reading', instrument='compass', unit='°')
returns 200 °
